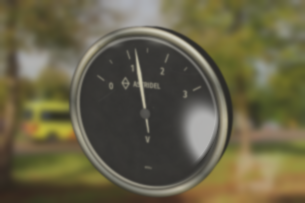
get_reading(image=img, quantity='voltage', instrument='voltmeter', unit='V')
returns 1.25 V
